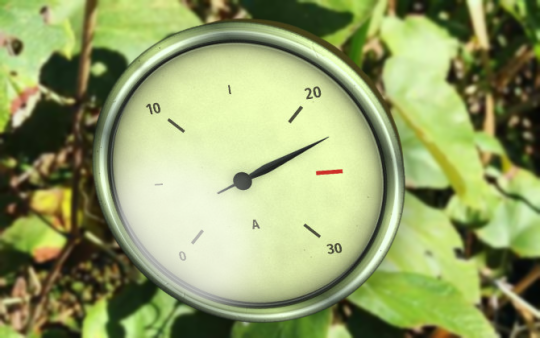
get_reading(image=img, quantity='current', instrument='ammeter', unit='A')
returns 22.5 A
